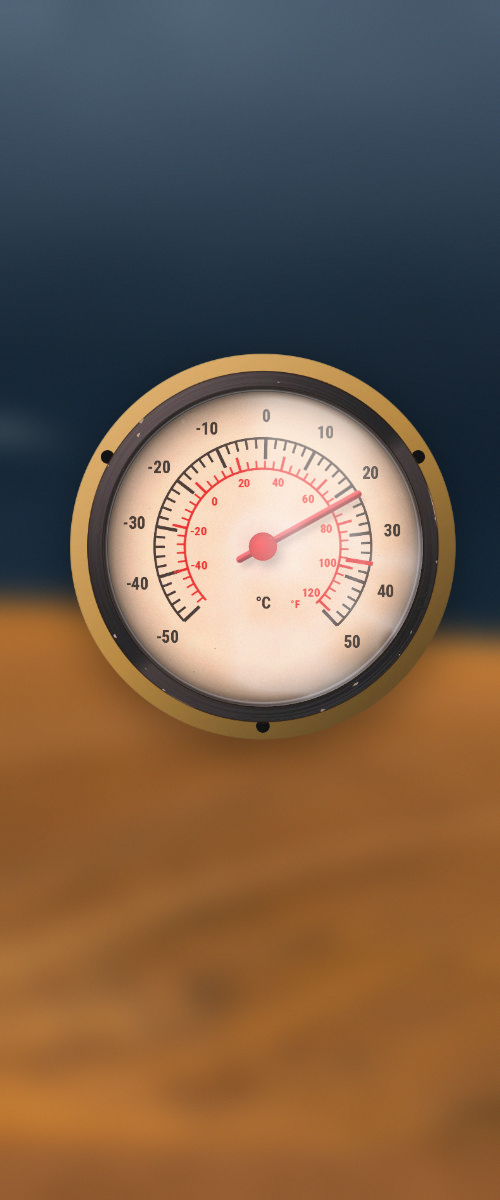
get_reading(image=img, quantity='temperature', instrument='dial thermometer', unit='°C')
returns 22 °C
